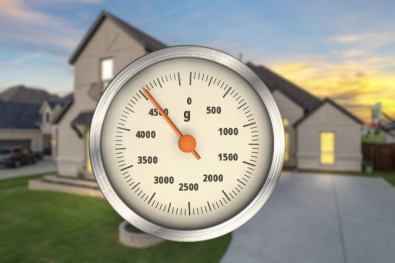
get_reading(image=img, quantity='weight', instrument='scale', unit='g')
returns 4550 g
